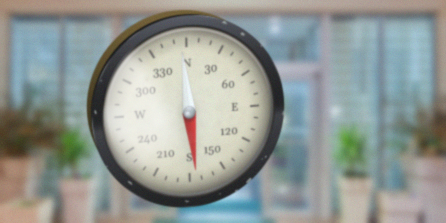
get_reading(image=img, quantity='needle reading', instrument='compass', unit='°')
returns 175 °
